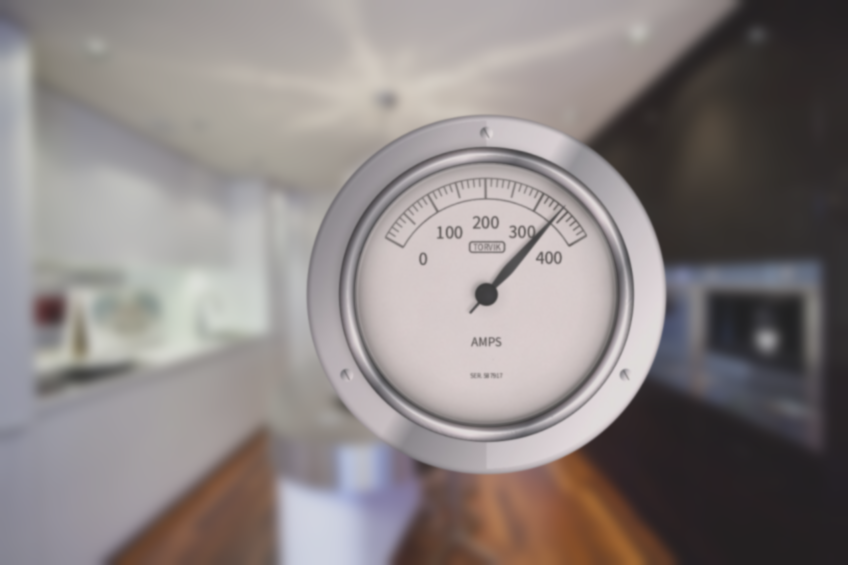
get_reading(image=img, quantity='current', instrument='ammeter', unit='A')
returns 340 A
